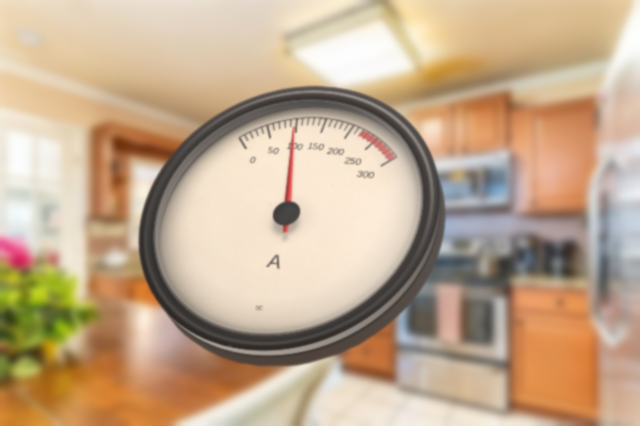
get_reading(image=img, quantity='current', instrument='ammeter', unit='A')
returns 100 A
